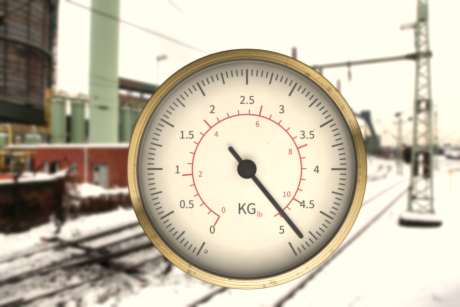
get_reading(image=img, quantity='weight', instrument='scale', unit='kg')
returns 4.85 kg
